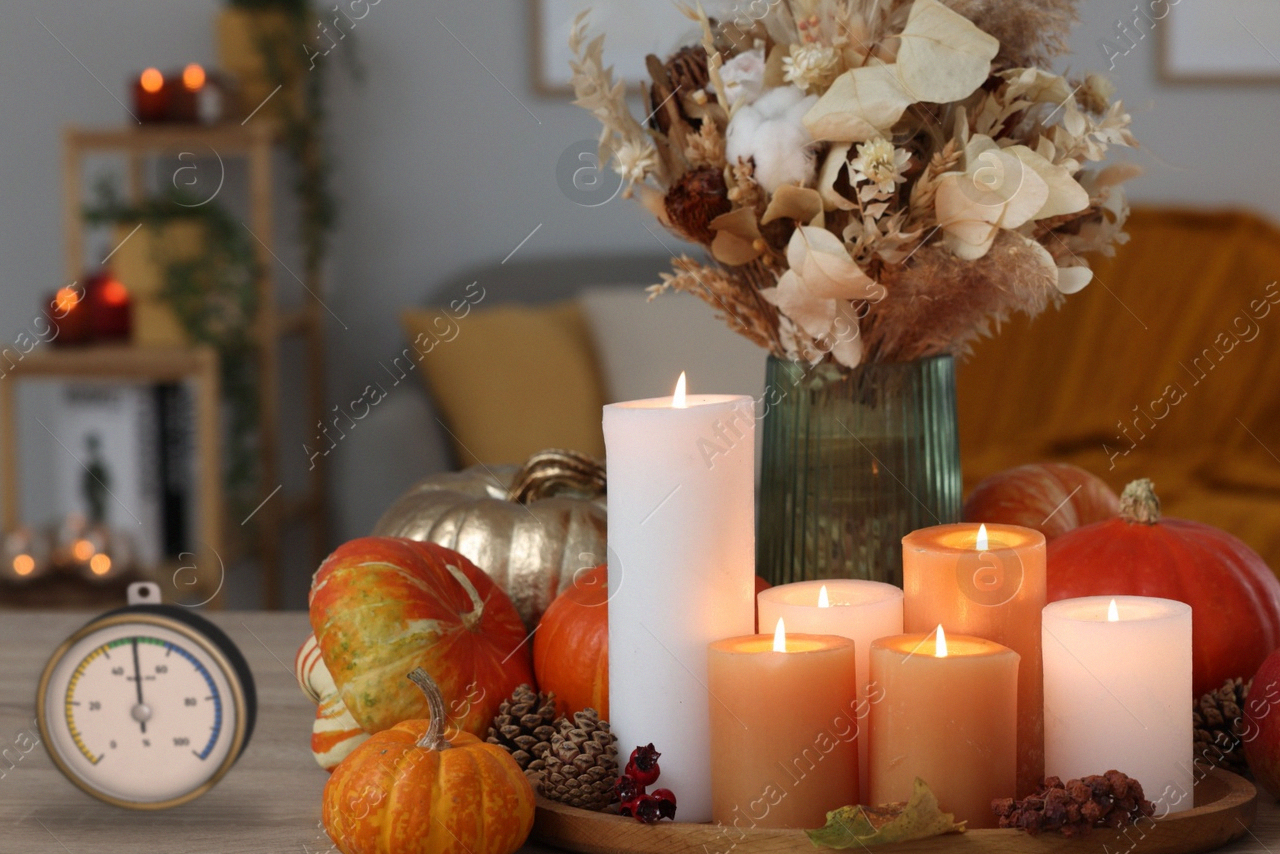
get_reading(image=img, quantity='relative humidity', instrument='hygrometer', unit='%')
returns 50 %
